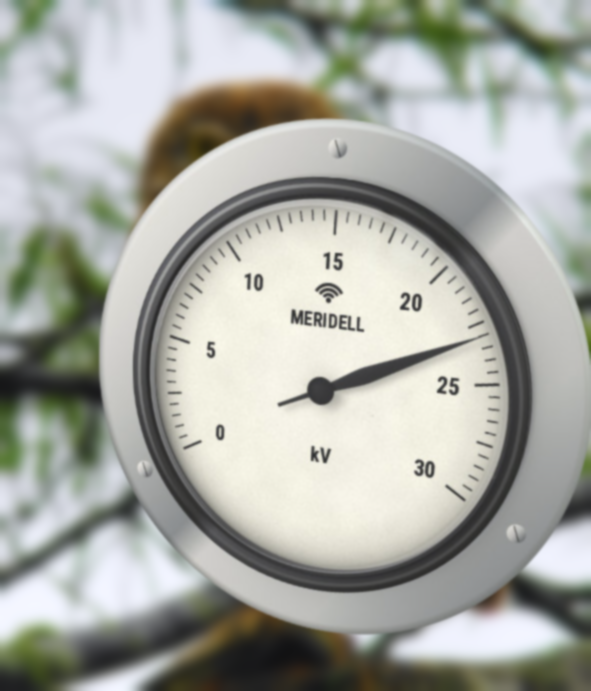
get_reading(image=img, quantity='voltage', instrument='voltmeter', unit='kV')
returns 23 kV
